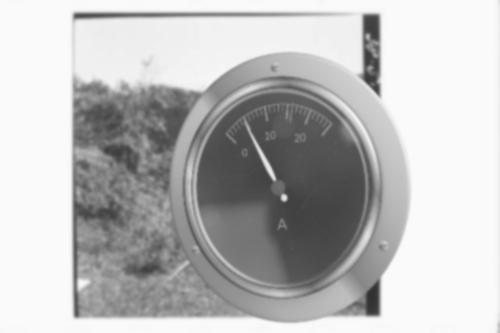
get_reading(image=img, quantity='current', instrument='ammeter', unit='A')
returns 5 A
